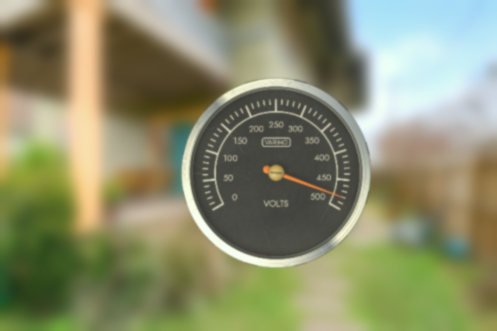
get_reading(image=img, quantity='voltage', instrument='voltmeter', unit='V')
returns 480 V
